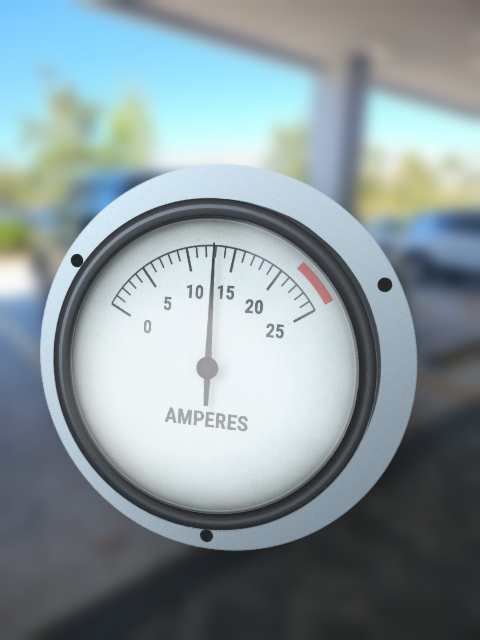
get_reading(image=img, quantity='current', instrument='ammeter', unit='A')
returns 13 A
